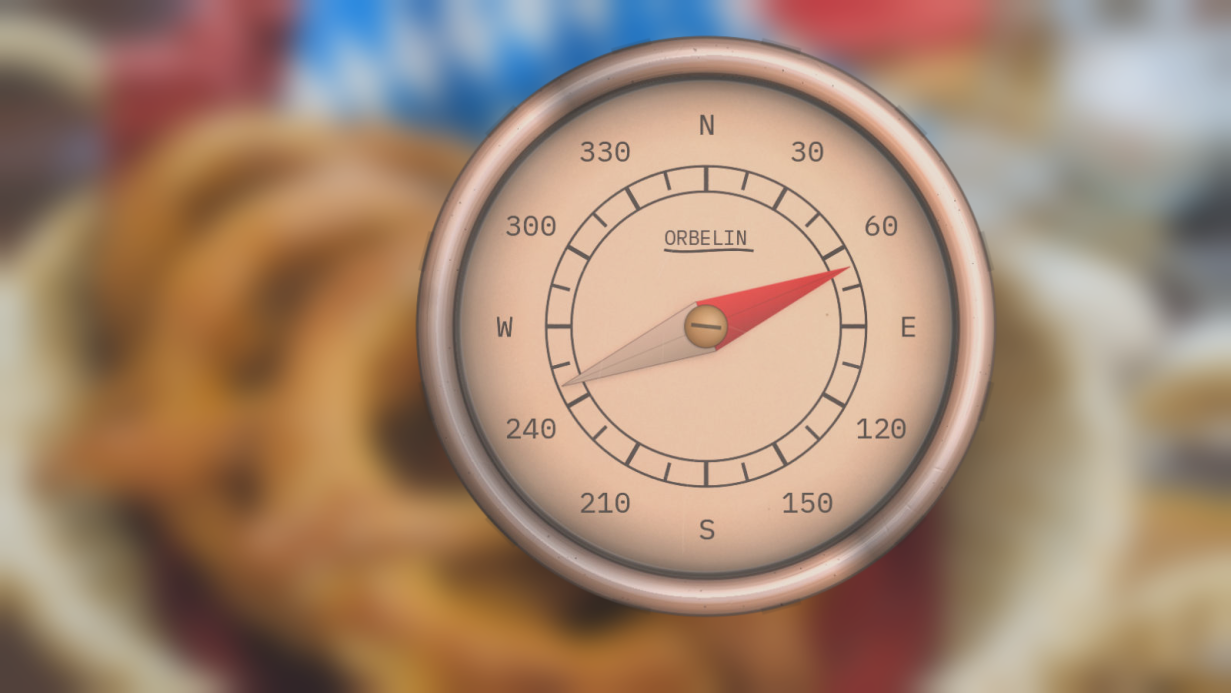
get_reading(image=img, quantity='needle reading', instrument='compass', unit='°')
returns 67.5 °
